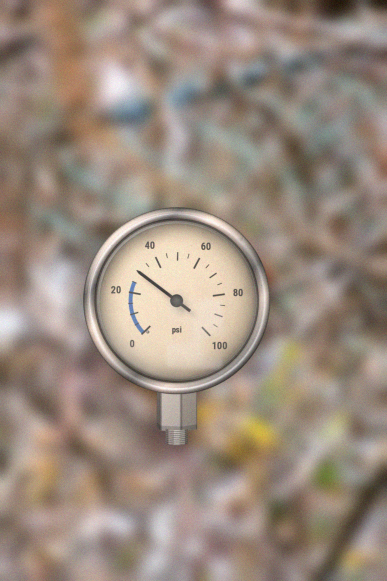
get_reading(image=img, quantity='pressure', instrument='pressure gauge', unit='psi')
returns 30 psi
